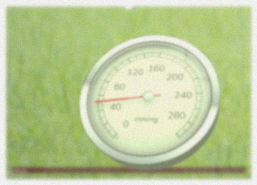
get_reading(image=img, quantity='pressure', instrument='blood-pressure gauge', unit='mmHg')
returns 50 mmHg
